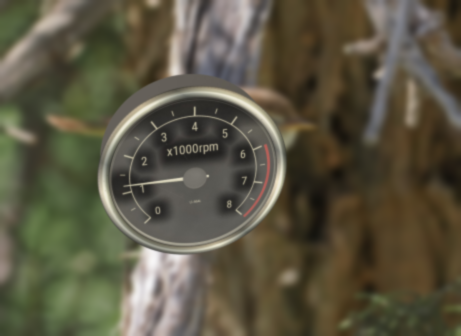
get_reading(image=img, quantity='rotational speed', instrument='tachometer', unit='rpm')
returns 1250 rpm
